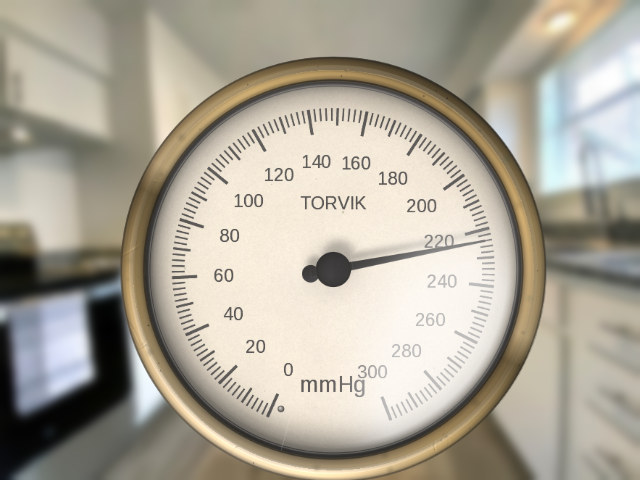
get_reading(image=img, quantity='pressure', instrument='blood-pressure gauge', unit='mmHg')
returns 224 mmHg
